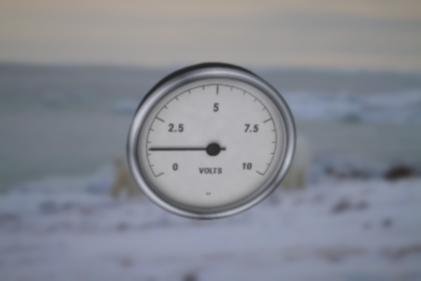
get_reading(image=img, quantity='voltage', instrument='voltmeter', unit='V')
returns 1.25 V
